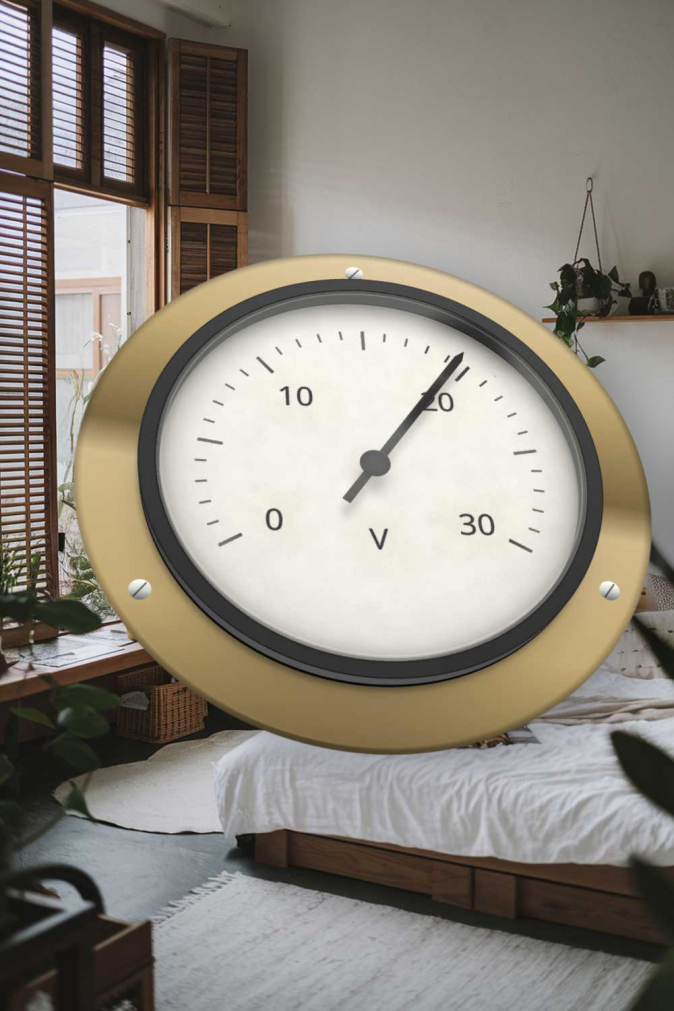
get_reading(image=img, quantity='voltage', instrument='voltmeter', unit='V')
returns 19.5 V
